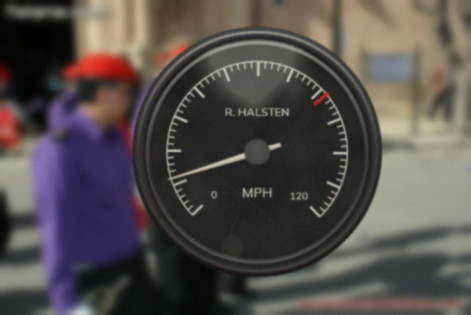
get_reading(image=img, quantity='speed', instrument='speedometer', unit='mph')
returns 12 mph
